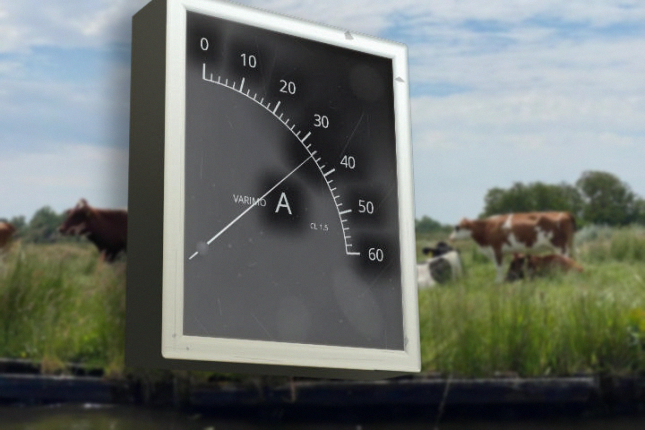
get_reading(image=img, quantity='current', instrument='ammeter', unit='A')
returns 34 A
